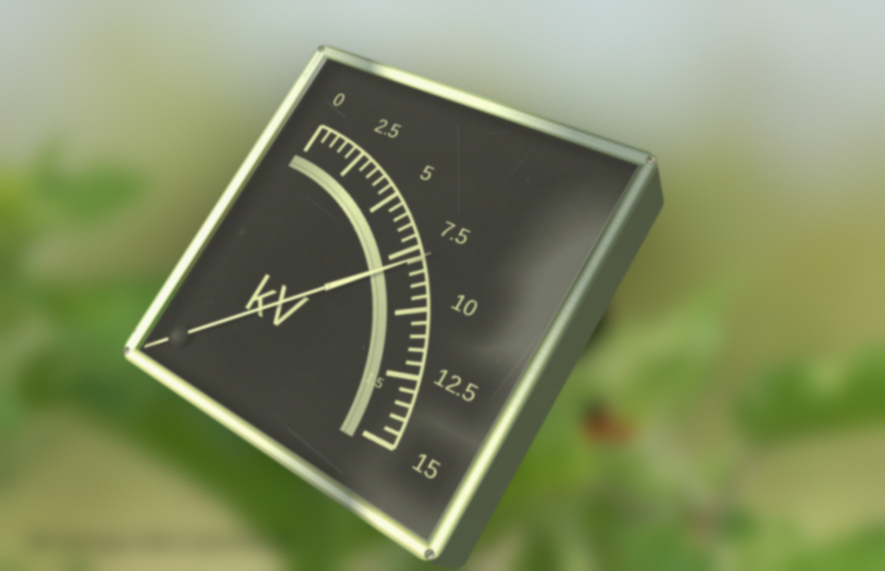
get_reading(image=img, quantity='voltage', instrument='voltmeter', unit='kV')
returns 8 kV
